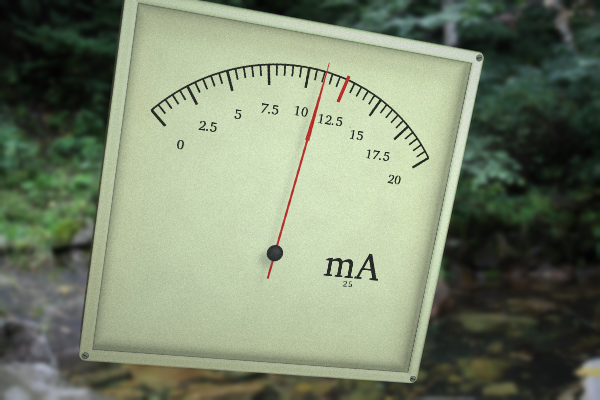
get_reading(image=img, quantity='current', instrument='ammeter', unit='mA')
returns 11 mA
